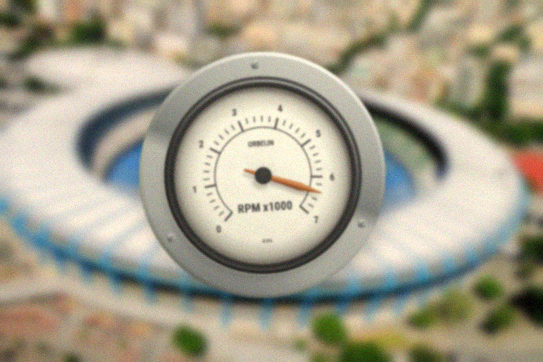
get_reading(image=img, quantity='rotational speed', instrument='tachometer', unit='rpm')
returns 6400 rpm
